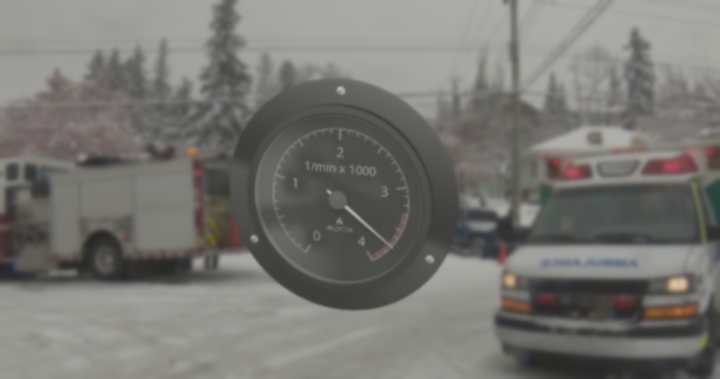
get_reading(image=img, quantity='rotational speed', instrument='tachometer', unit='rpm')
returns 3700 rpm
